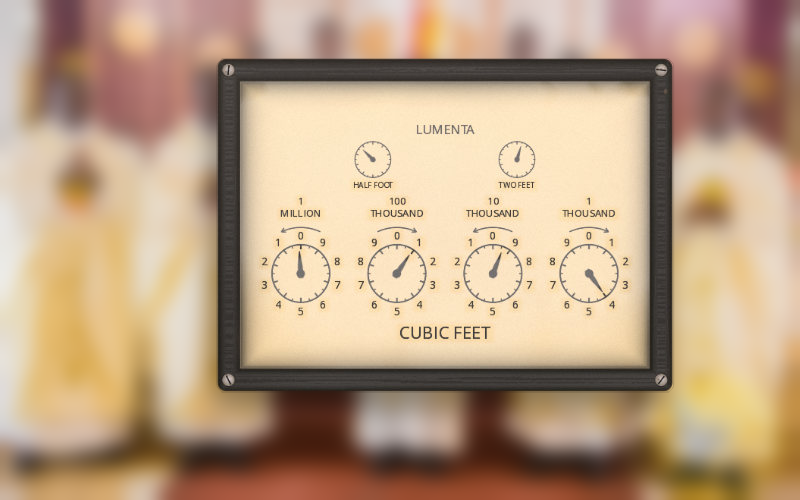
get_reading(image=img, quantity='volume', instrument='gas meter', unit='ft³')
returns 9400 ft³
